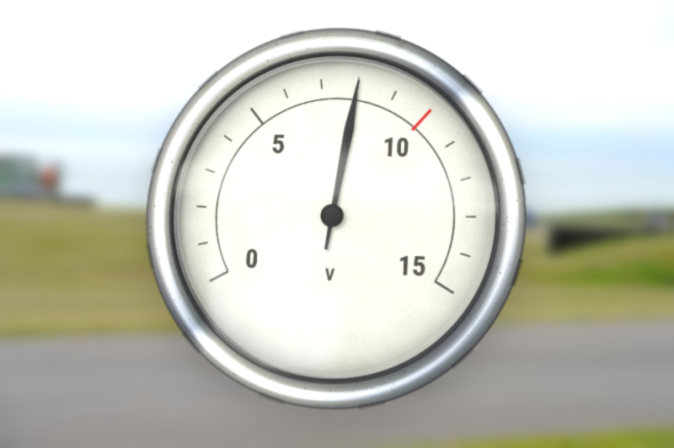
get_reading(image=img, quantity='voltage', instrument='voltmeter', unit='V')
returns 8 V
